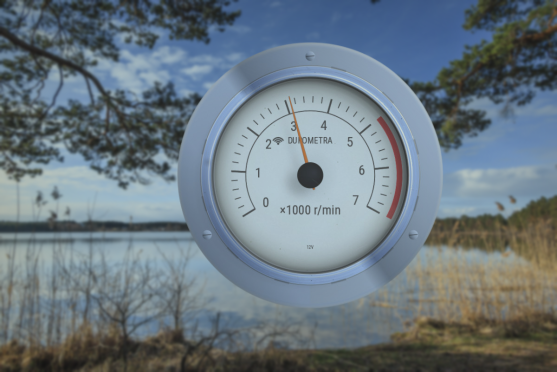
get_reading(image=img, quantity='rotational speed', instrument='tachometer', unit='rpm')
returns 3100 rpm
